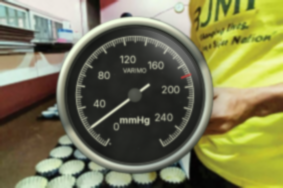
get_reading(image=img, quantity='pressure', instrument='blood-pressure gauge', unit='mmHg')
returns 20 mmHg
